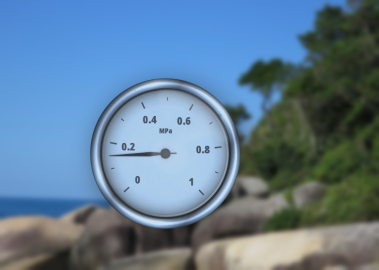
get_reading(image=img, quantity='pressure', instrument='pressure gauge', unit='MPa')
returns 0.15 MPa
